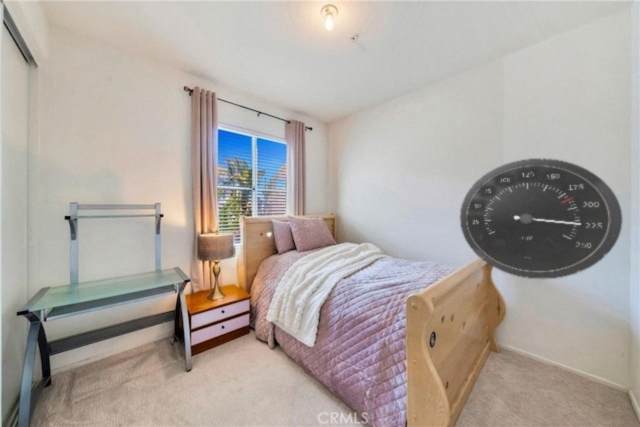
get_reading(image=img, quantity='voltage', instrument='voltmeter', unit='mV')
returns 225 mV
